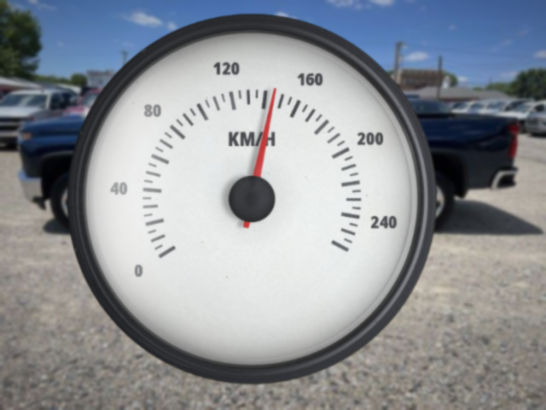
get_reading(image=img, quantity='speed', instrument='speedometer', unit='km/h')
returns 145 km/h
